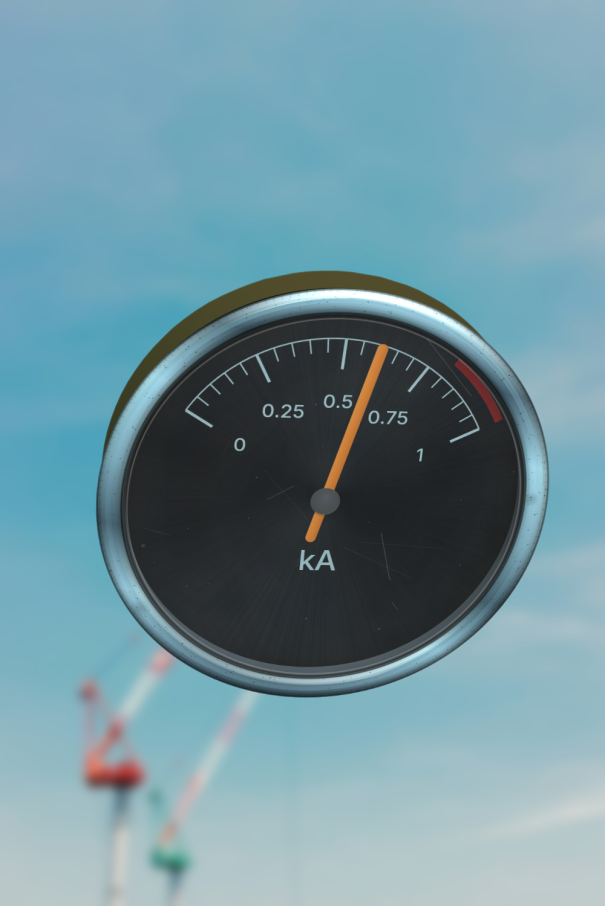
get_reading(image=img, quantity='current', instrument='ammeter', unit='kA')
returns 0.6 kA
